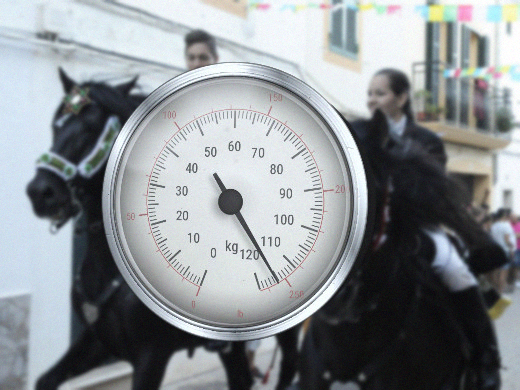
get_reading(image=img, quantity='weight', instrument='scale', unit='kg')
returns 115 kg
